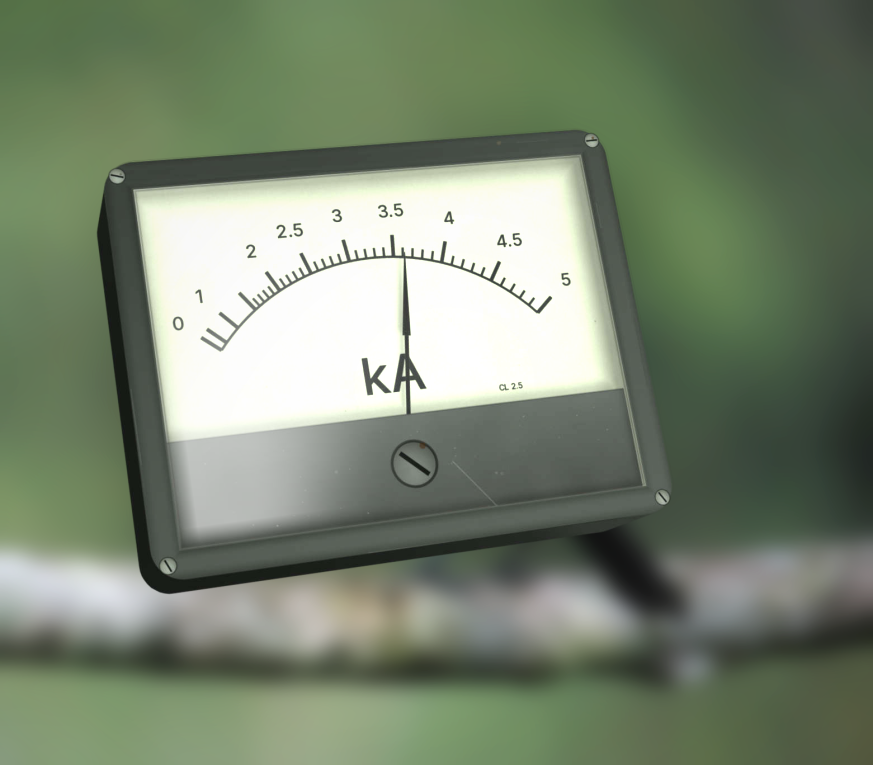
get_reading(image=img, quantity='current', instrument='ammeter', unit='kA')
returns 3.6 kA
